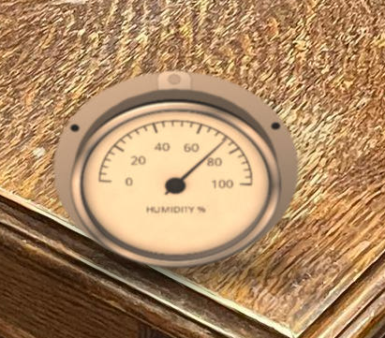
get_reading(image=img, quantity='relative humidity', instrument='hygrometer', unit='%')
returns 72 %
